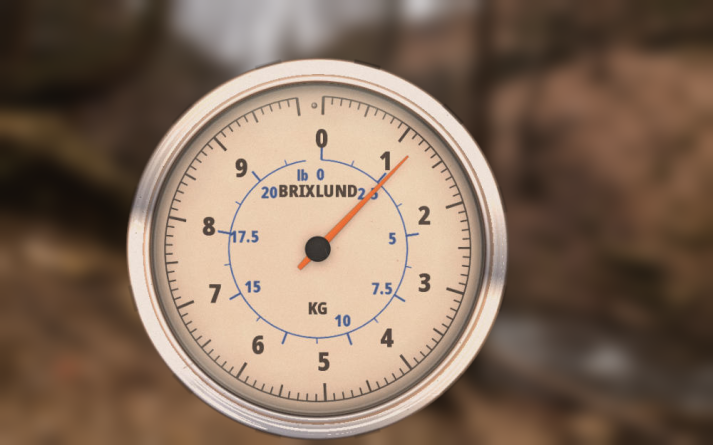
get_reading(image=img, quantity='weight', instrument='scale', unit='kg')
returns 1.2 kg
